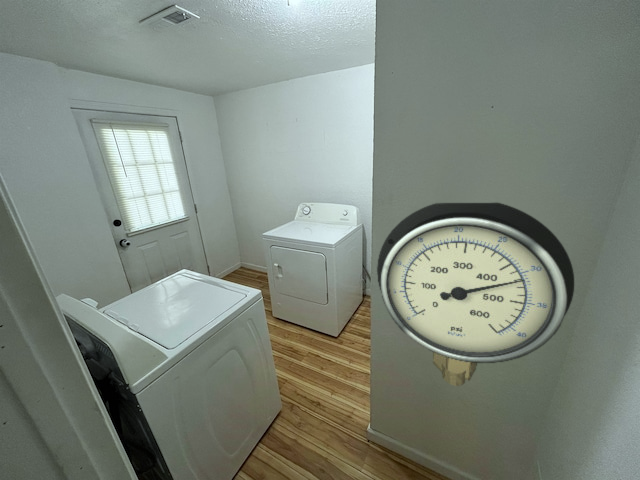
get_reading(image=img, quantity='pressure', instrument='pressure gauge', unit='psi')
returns 440 psi
